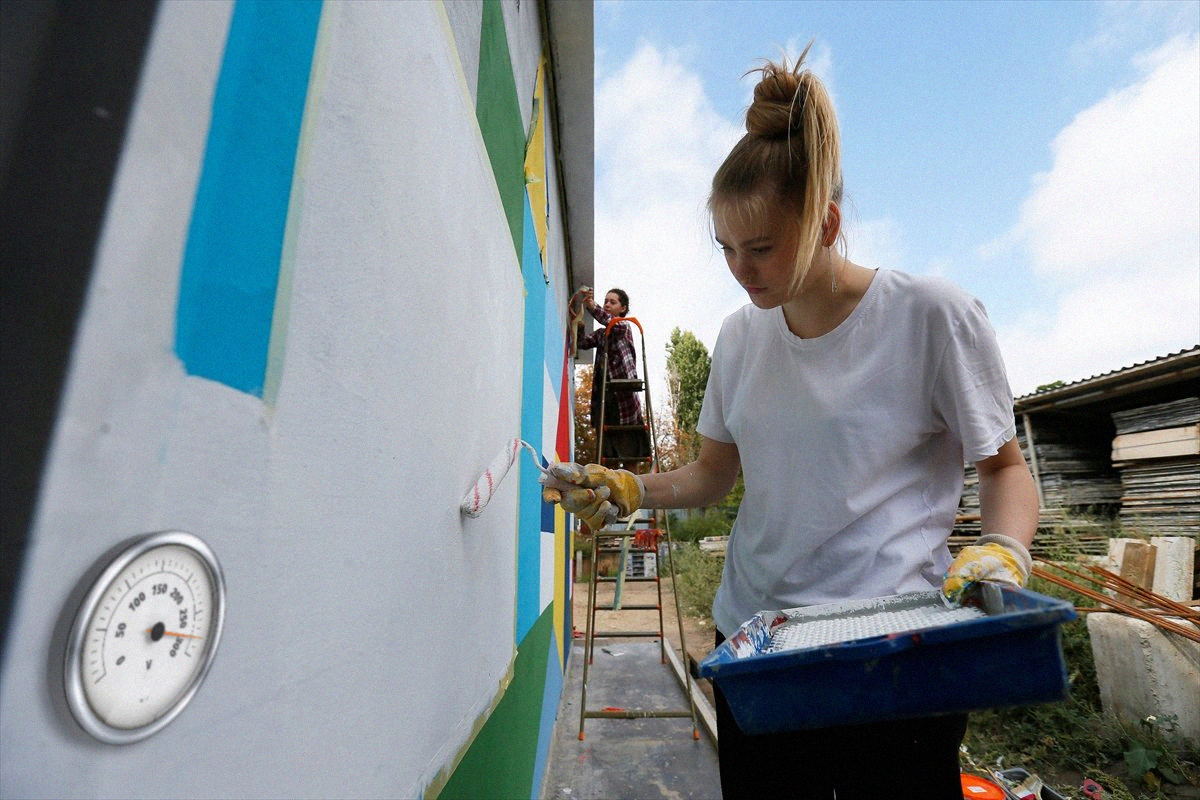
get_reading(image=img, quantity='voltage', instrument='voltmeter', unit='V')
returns 280 V
